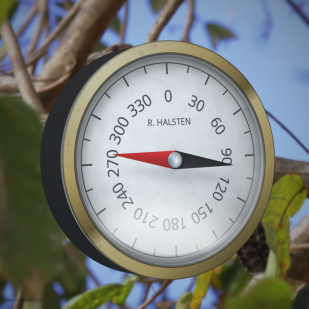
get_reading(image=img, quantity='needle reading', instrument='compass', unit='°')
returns 277.5 °
